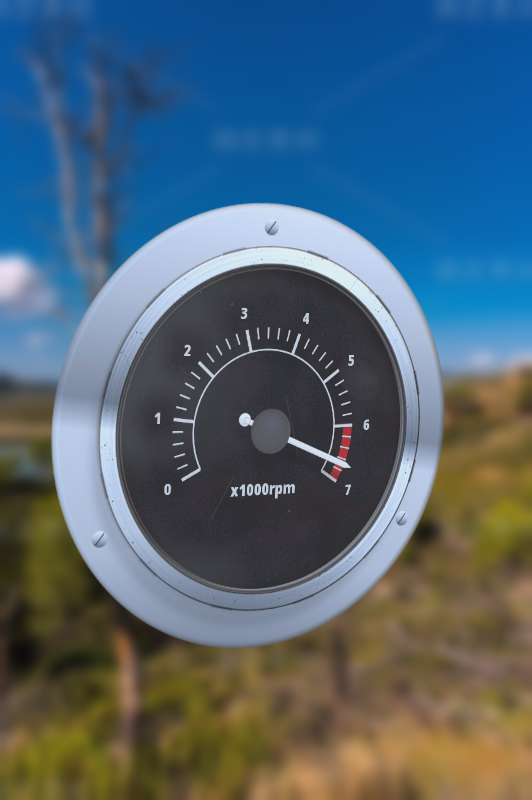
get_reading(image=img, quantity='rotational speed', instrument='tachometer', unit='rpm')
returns 6700 rpm
